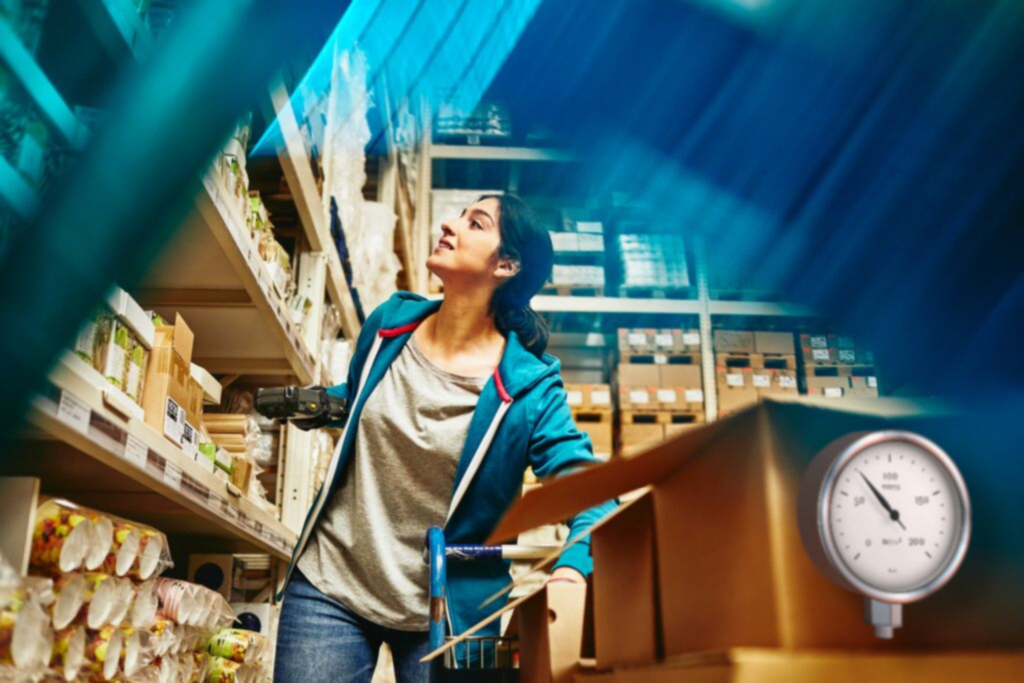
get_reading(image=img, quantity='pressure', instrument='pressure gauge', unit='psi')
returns 70 psi
